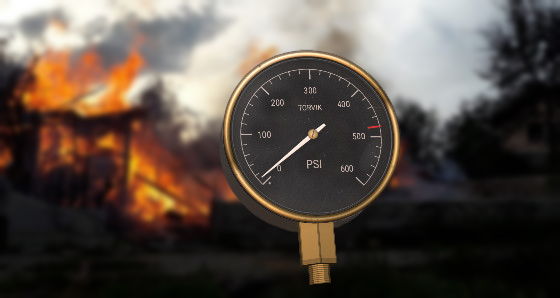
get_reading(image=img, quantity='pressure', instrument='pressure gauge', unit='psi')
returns 10 psi
